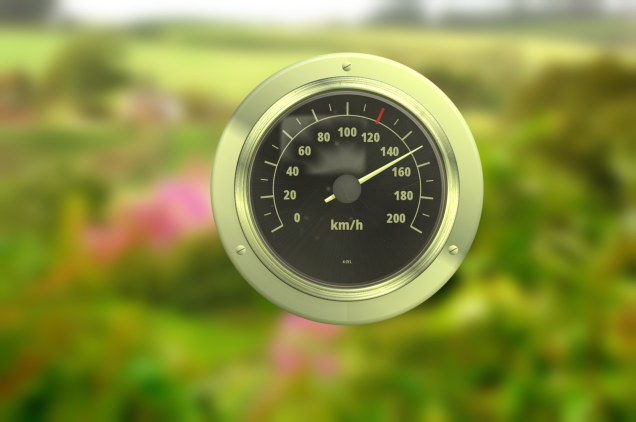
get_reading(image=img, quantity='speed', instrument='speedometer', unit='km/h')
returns 150 km/h
